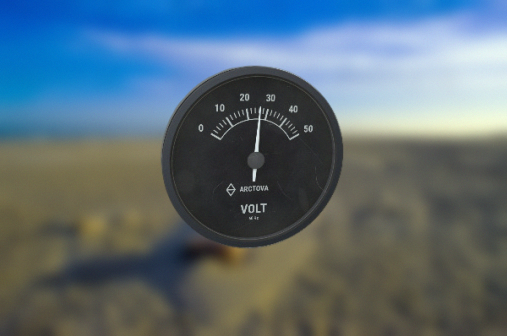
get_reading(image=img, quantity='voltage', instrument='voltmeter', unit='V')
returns 26 V
